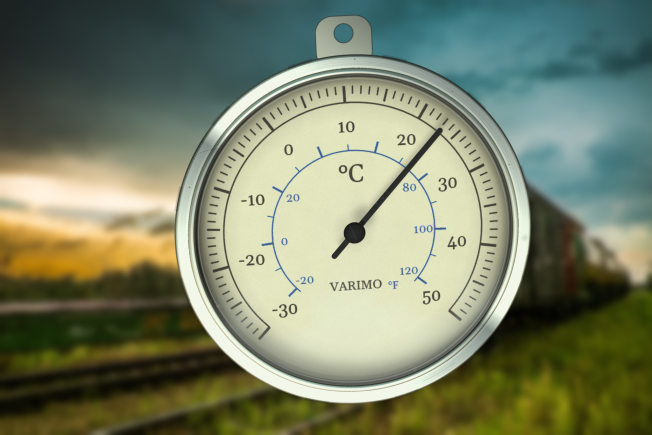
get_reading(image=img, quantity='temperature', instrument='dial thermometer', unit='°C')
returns 23 °C
